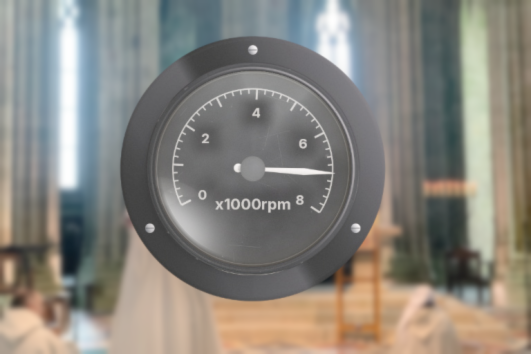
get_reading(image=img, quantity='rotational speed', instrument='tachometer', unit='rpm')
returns 7000 rpm
